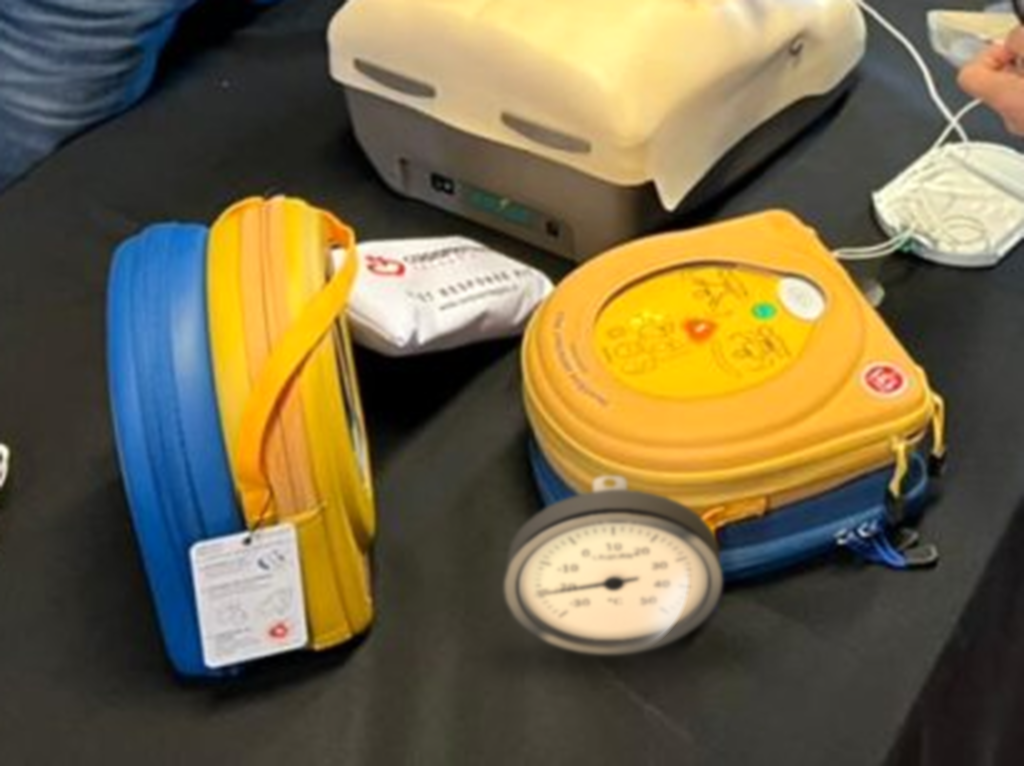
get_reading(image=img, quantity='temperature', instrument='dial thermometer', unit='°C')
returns -20 °C
